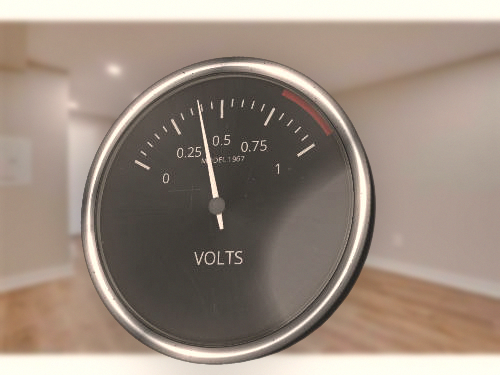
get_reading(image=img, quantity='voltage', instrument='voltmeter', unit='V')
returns 0.4 V
